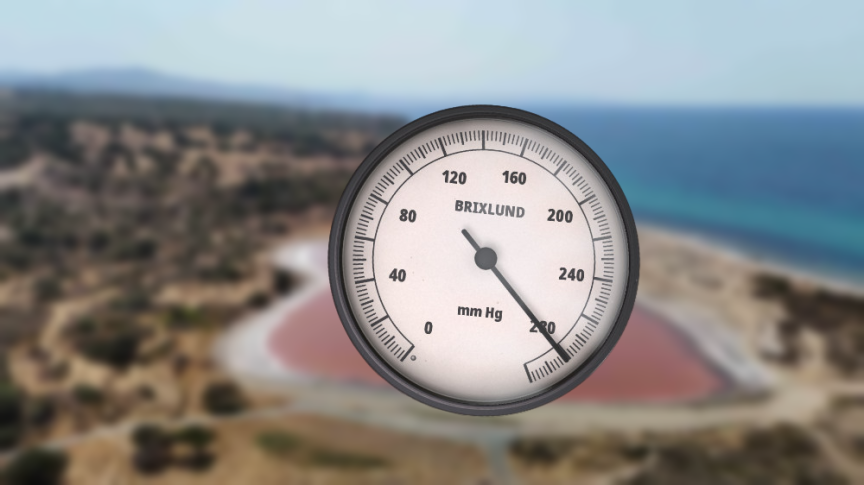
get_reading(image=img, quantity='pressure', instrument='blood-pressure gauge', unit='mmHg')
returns 282 mmHg
